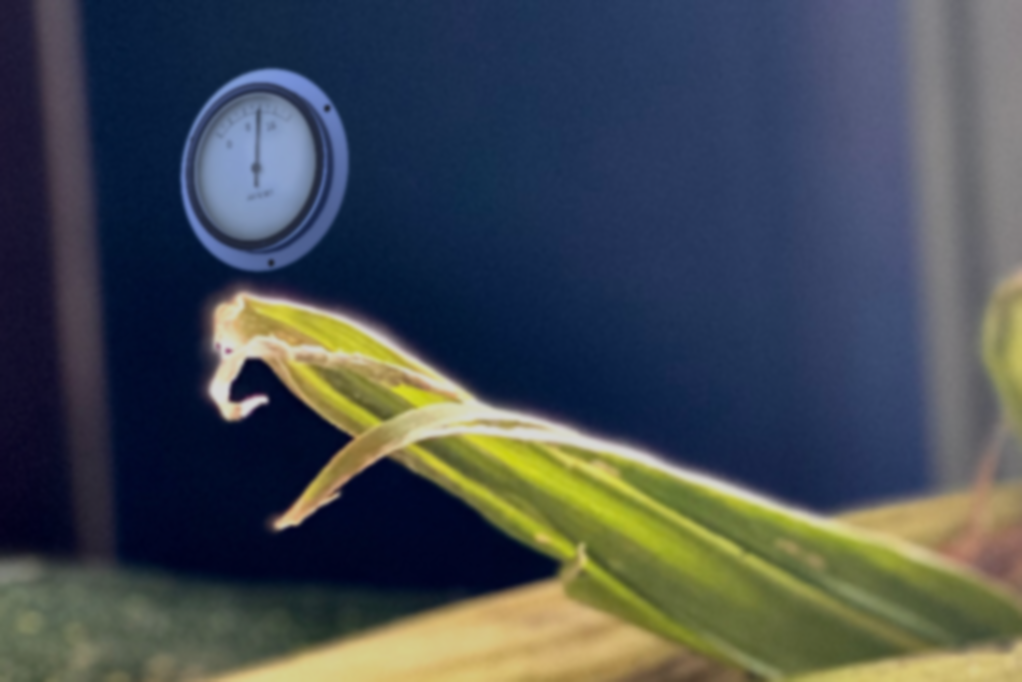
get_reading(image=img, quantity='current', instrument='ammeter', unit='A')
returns 12 A
